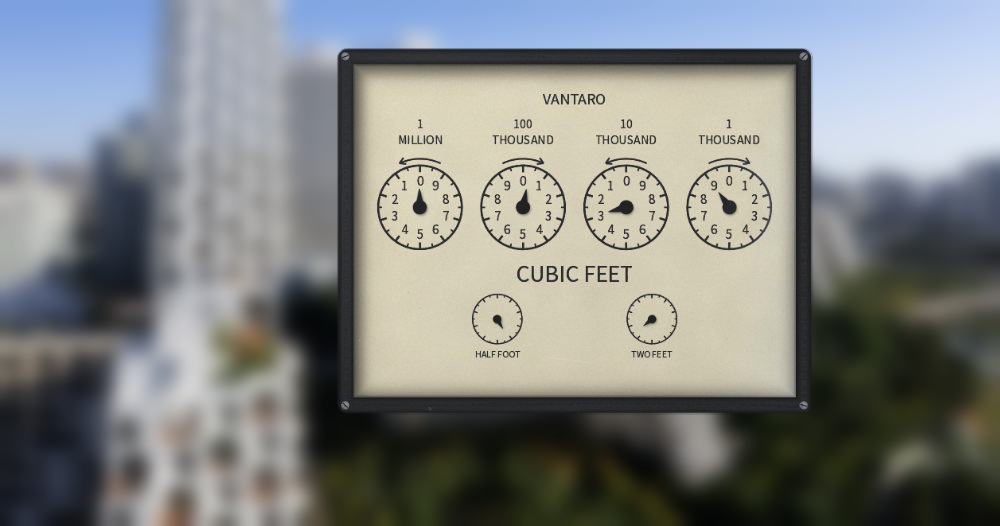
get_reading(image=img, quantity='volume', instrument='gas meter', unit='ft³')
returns 2900 ft³
